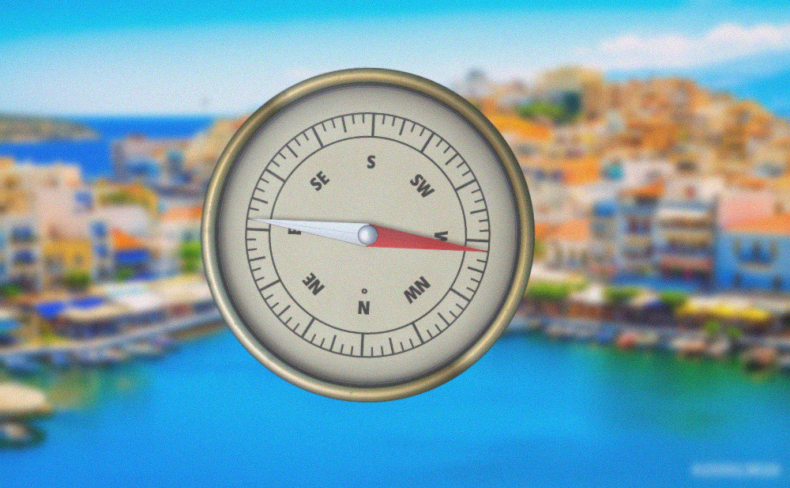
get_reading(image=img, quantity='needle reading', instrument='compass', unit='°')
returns 275 °
